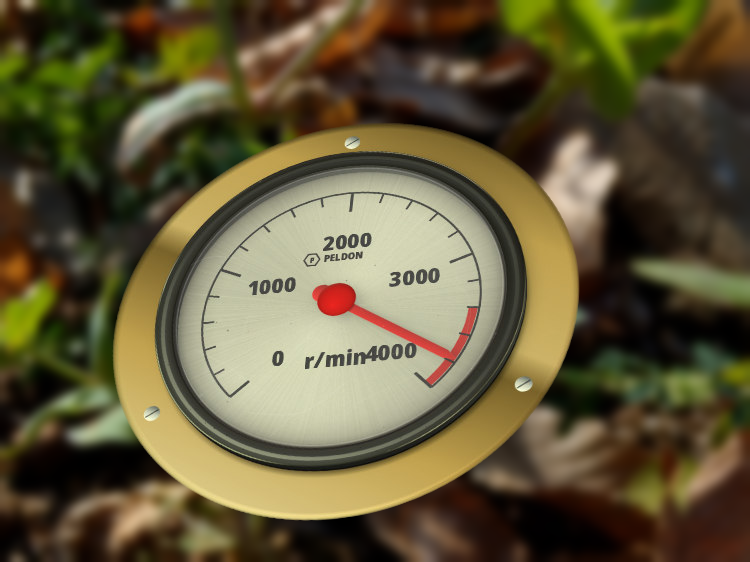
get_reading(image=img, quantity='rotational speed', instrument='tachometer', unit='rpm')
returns 3800 rpm
